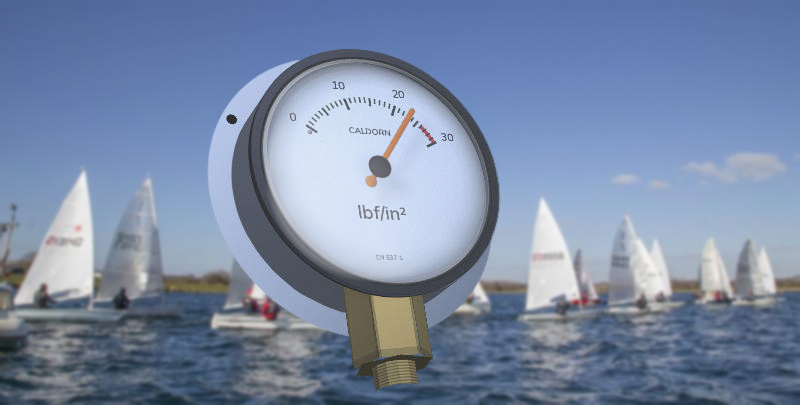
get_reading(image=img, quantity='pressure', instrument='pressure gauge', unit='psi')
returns 23 psi
